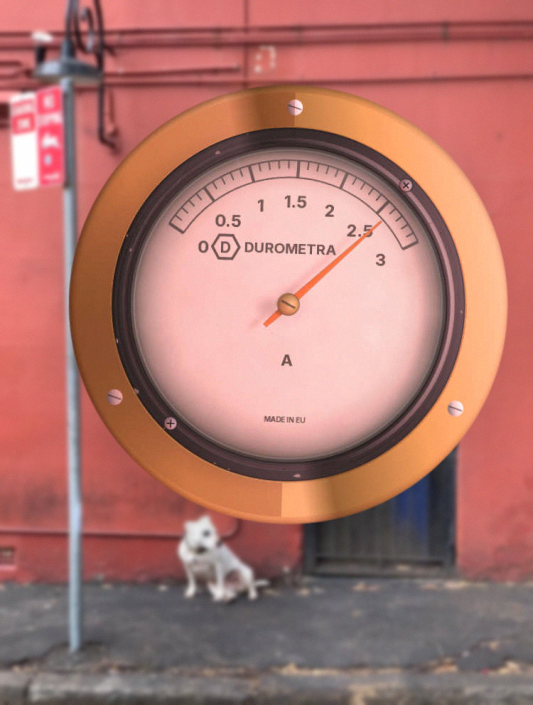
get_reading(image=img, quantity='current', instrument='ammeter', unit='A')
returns 2.6 A
